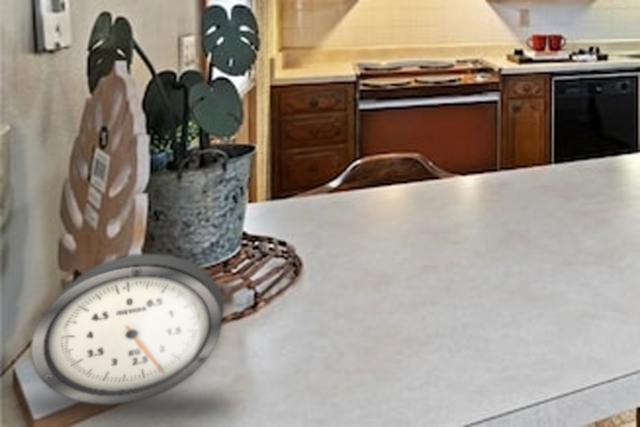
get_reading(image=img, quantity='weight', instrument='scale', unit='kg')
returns 2.25 kg
